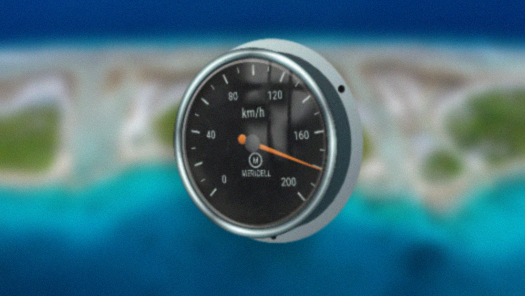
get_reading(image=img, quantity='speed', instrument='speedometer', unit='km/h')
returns 180 km/h
